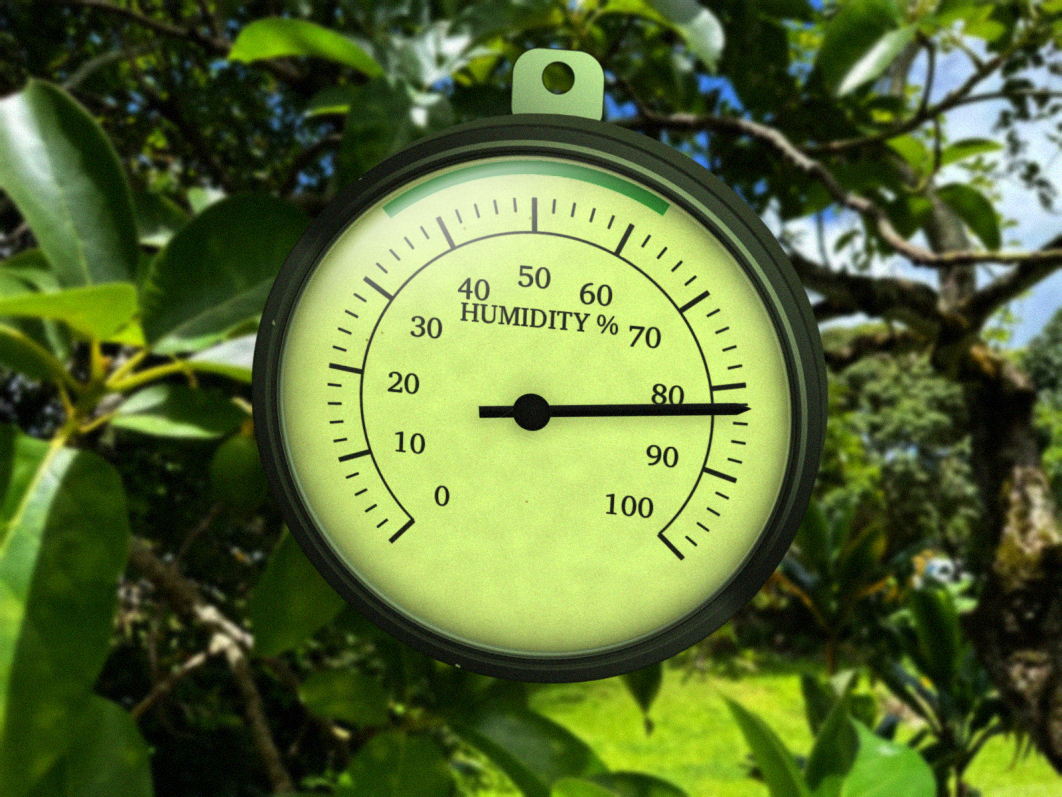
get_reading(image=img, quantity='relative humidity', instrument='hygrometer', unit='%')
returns 82 %
